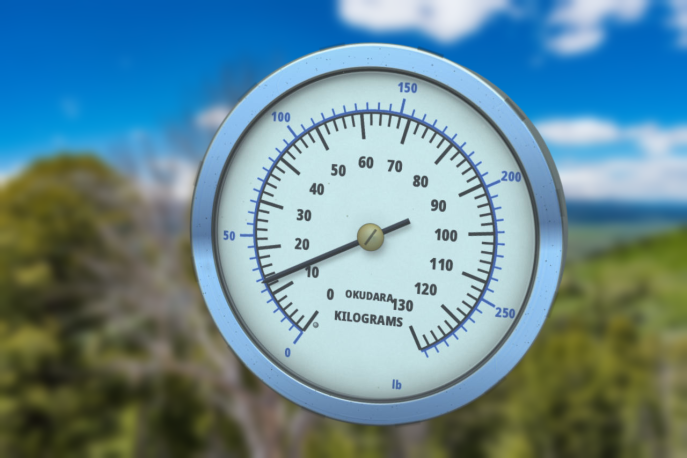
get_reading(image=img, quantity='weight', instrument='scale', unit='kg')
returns 13 kg
